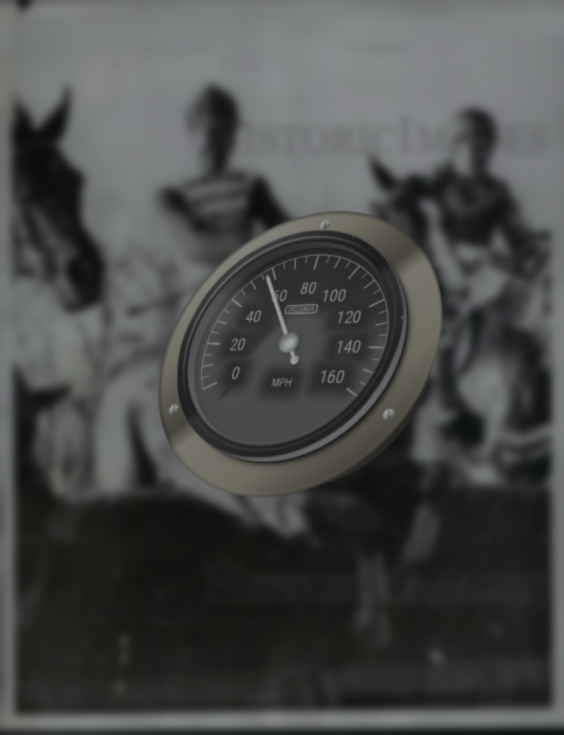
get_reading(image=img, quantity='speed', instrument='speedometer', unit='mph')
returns 57.5 mph
